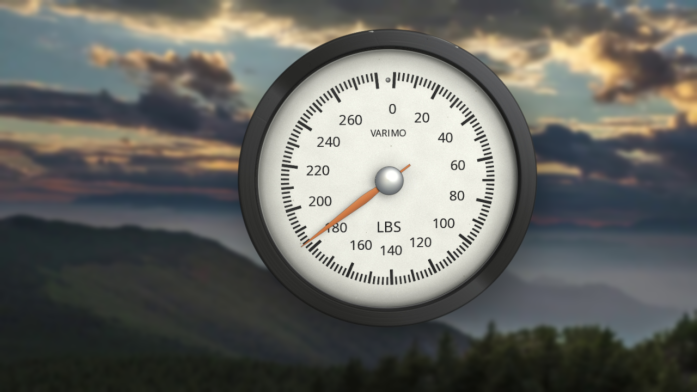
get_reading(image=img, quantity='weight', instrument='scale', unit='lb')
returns 184 lb
